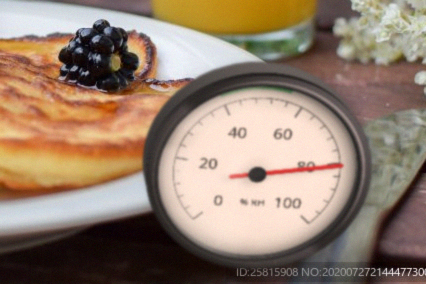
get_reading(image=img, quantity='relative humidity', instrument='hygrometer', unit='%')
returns 80 %
